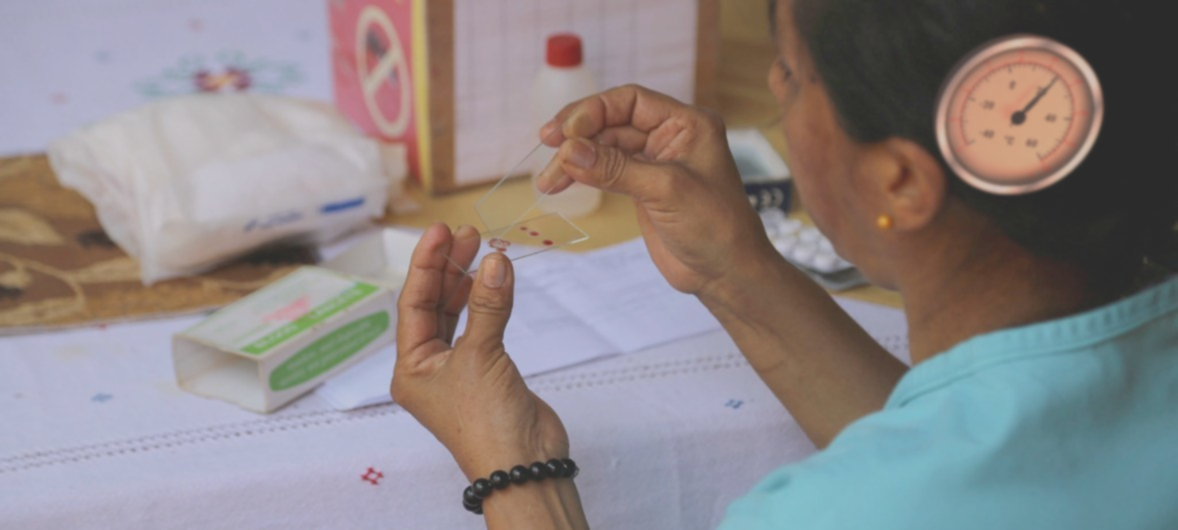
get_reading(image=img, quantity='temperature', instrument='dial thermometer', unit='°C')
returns 20 °C
